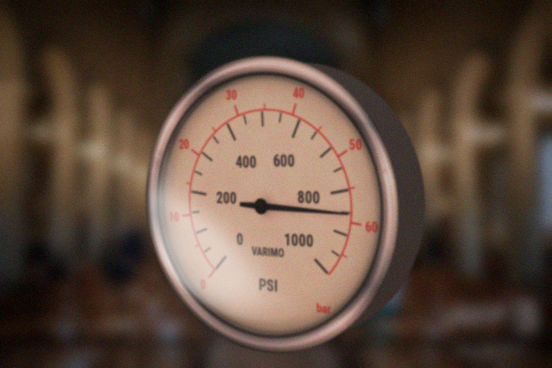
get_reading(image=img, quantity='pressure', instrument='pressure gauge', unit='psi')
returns 850 psi
